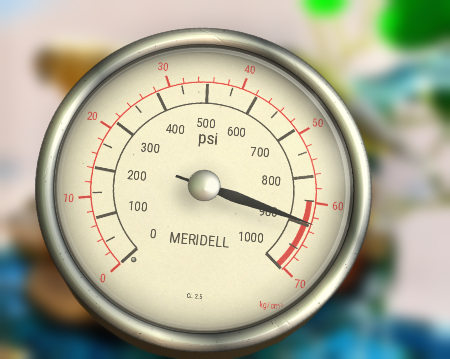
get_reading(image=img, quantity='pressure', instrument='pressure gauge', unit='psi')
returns 900 psi
